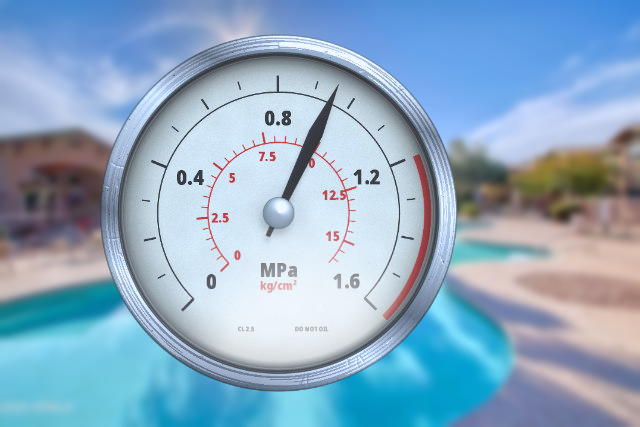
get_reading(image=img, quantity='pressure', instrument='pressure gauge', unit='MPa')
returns 0.95 MPa
